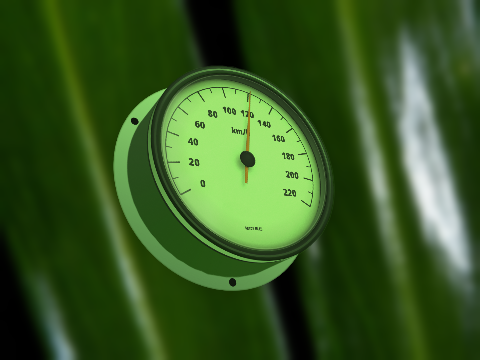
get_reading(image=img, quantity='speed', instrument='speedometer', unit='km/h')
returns 120 km/h
